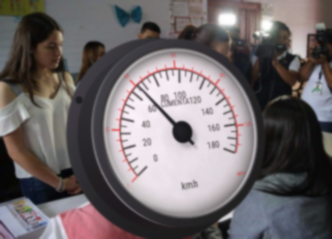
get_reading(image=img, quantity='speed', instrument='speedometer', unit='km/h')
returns 65 km/h
